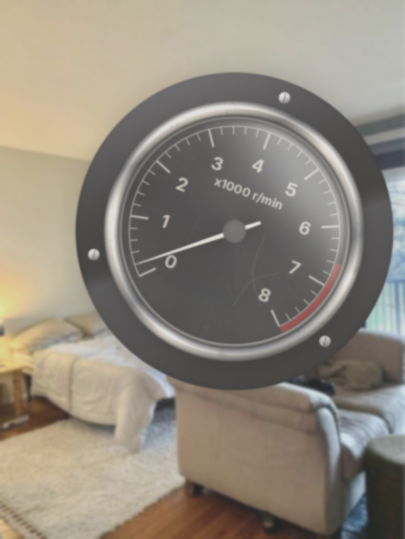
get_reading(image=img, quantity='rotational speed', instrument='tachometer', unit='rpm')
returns 200 rpm
